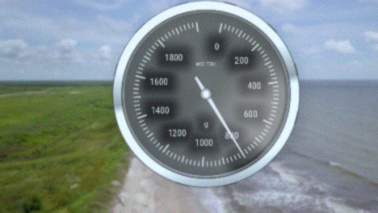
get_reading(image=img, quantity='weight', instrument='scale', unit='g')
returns 800 g
